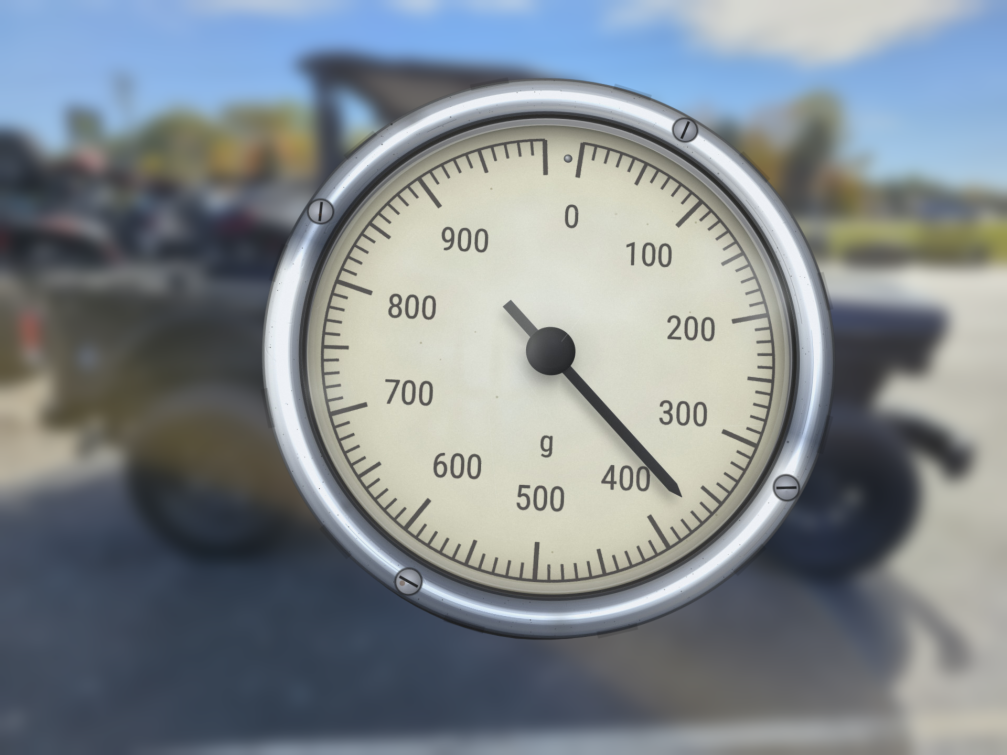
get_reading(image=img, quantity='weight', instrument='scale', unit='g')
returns 370 g
